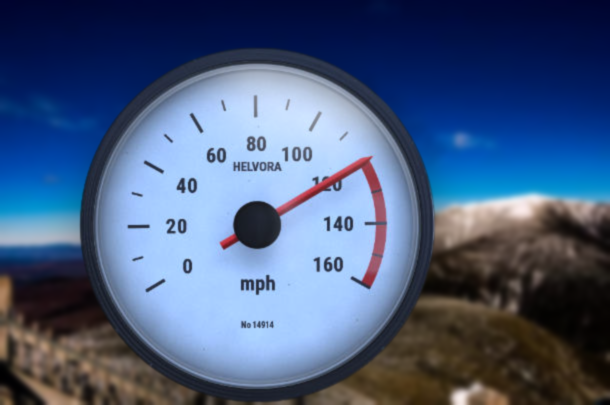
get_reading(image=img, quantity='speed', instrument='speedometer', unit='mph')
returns 120 mph
